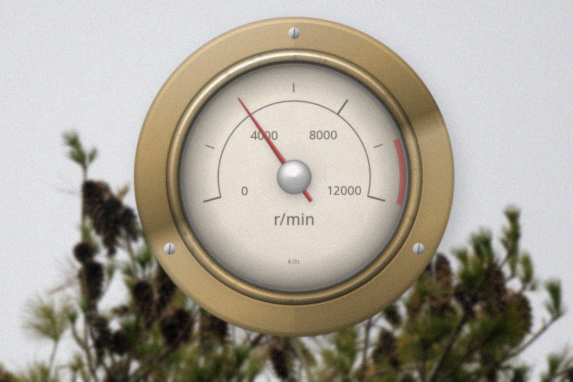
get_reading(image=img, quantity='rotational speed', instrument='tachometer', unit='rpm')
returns 4000 rpm
